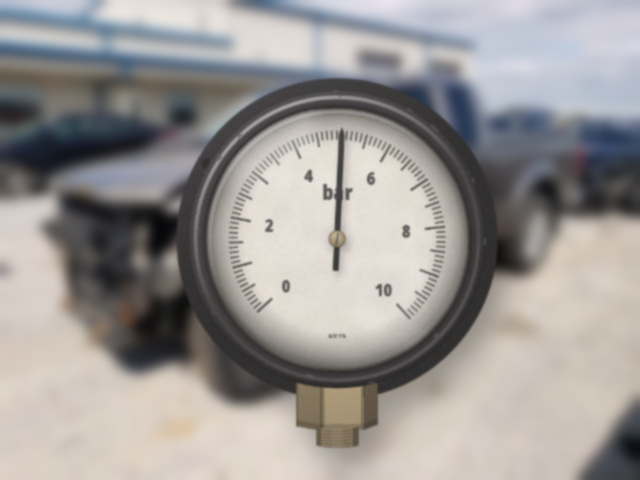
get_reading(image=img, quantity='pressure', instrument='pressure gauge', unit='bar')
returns 5 bar
